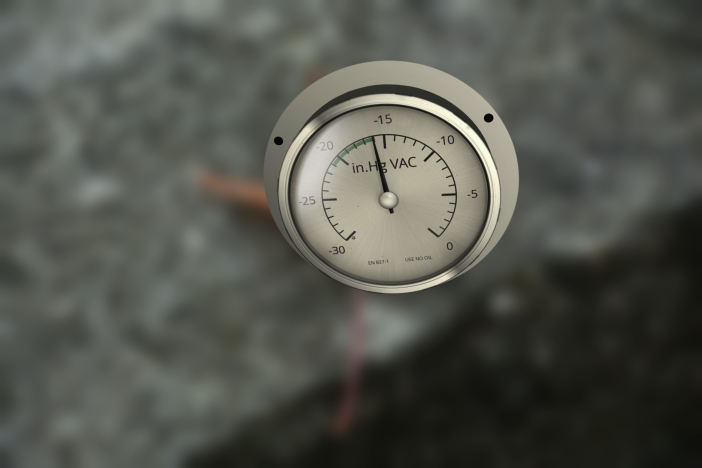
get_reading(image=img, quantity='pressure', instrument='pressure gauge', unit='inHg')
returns -16 inHg
